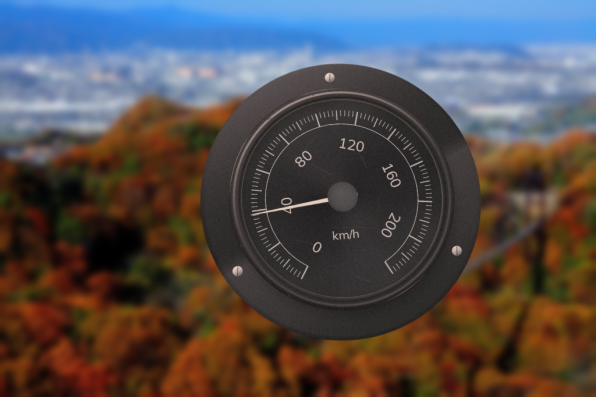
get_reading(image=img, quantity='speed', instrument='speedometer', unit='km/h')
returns 38 km/h
